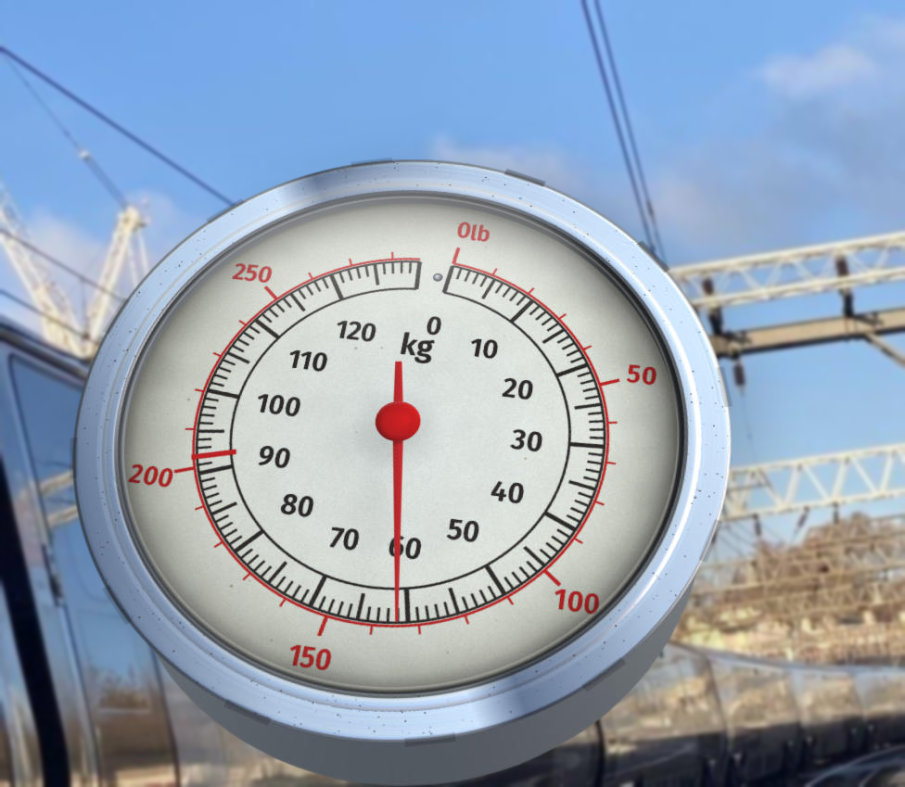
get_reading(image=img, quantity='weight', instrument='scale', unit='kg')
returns 61 kg
